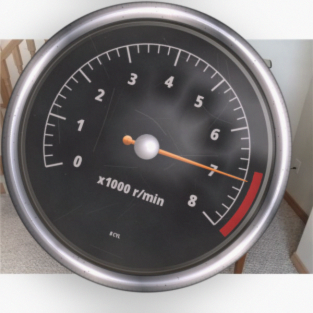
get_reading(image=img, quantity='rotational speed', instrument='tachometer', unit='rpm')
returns 7000 rpm
